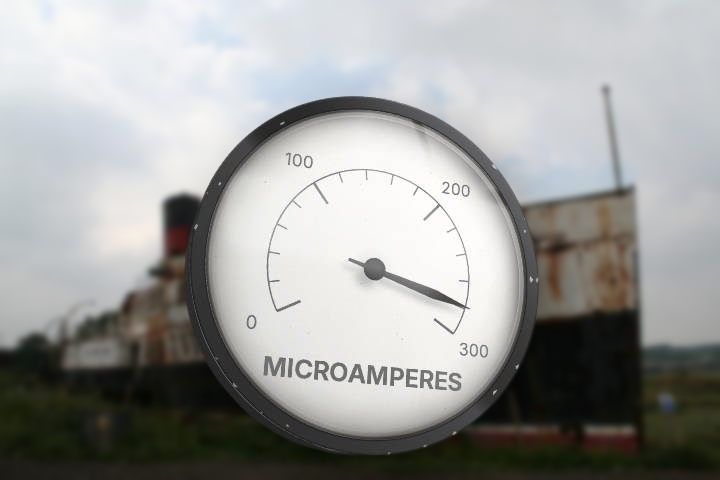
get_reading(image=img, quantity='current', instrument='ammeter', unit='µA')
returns 280 µA
